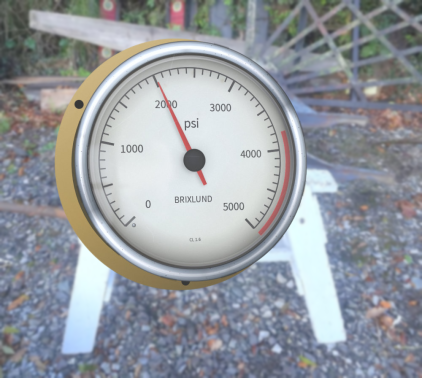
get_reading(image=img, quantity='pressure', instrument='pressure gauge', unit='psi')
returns 2000 psi
